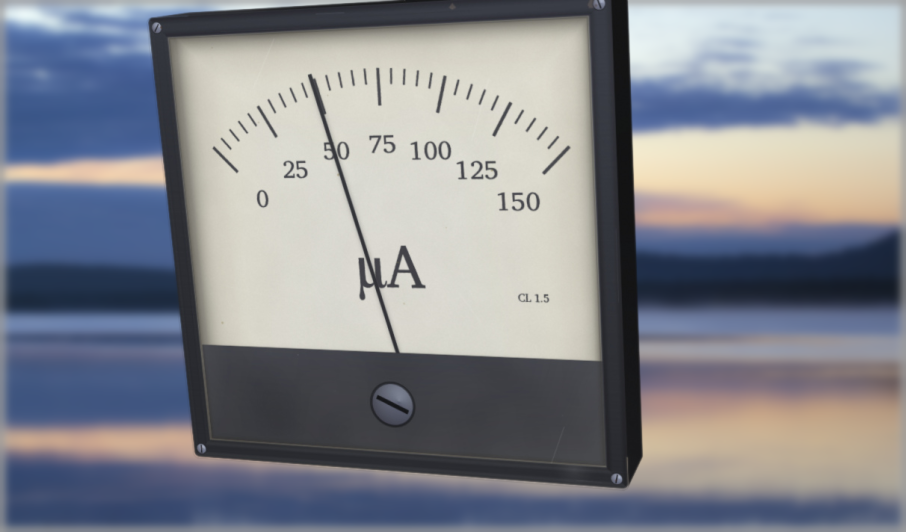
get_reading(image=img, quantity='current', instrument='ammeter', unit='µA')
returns 50 µA
